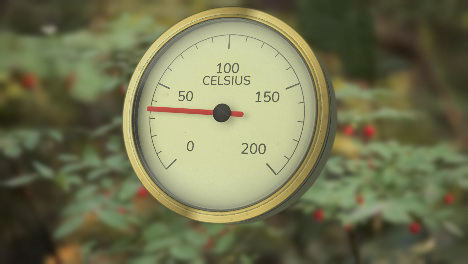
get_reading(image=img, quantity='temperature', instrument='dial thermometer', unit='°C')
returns 35 °C
